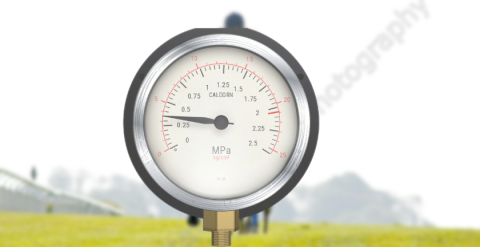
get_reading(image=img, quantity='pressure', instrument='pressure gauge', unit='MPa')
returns 0.35 MPa
